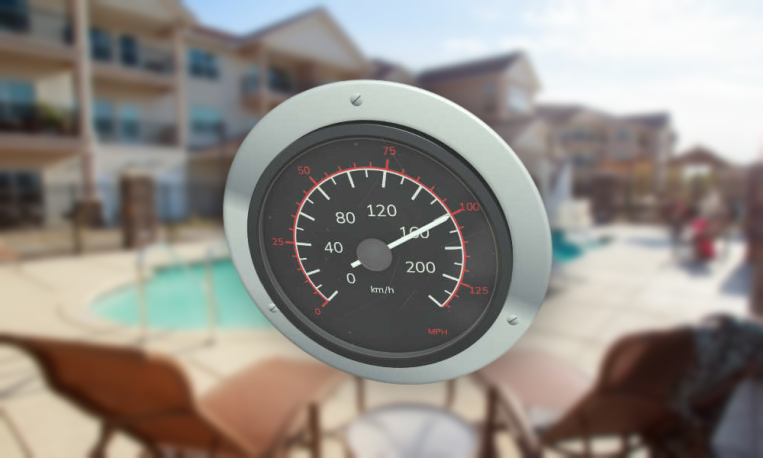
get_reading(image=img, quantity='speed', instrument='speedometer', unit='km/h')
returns 160 km/h
